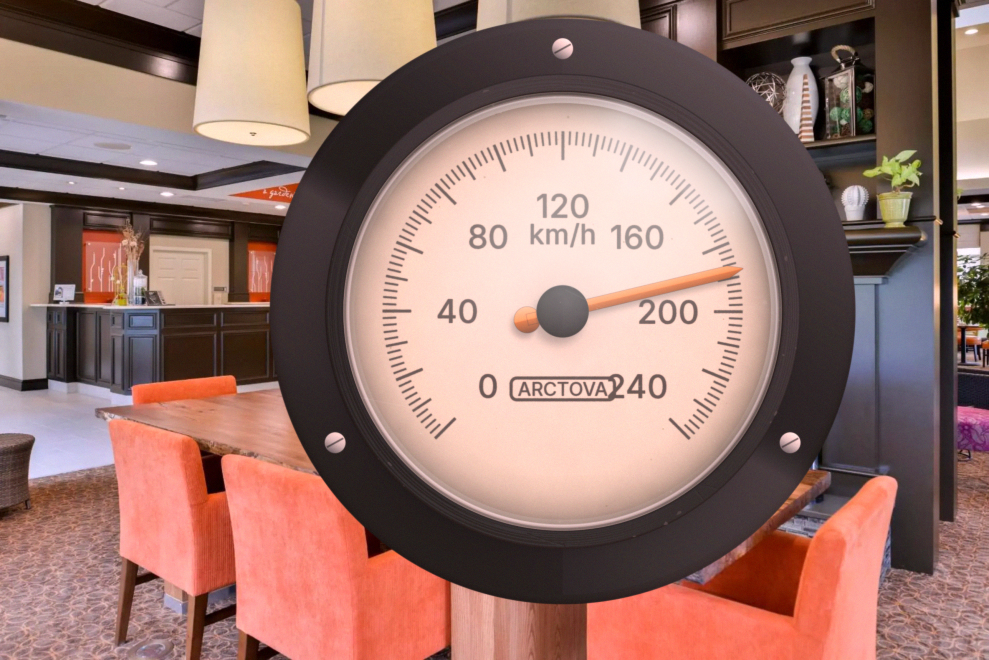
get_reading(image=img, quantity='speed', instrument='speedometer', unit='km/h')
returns 188 km/h
